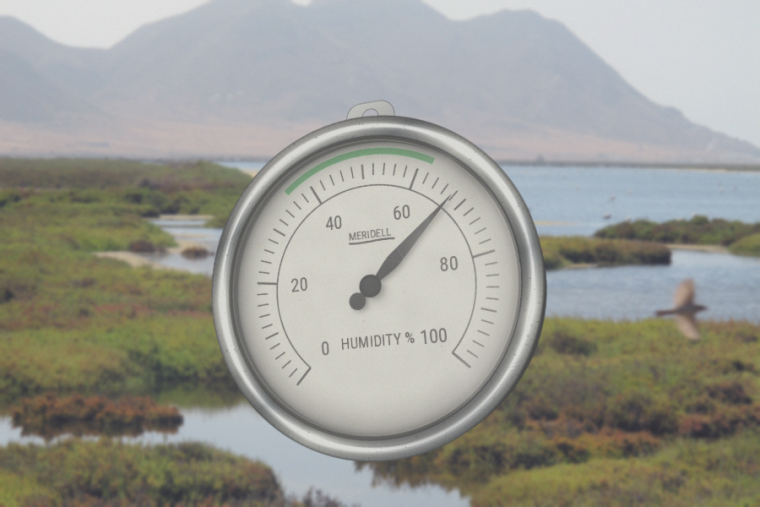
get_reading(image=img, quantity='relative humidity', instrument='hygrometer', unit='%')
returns 68 %
